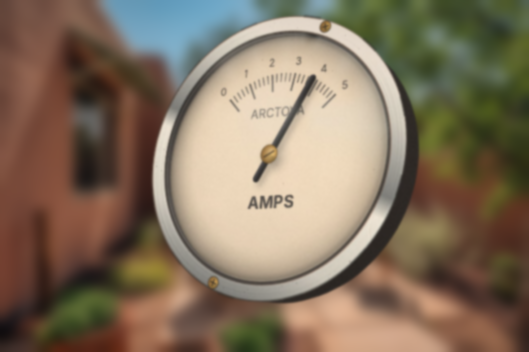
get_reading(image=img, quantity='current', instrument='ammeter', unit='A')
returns 4 A
